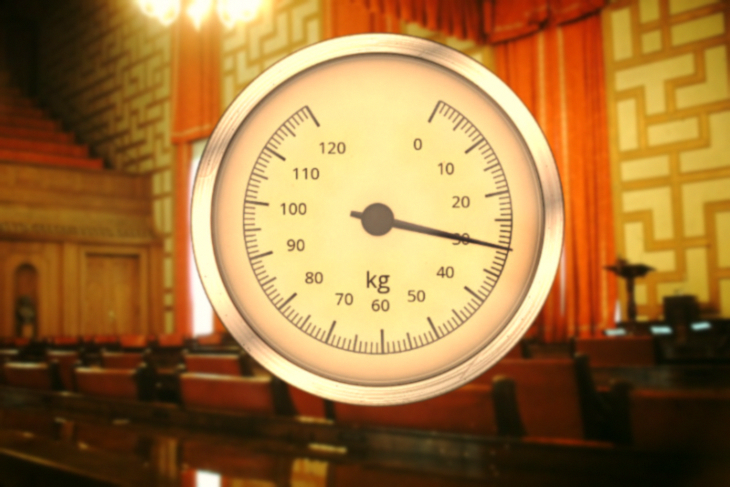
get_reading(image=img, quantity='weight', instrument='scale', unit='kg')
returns 30 kg
